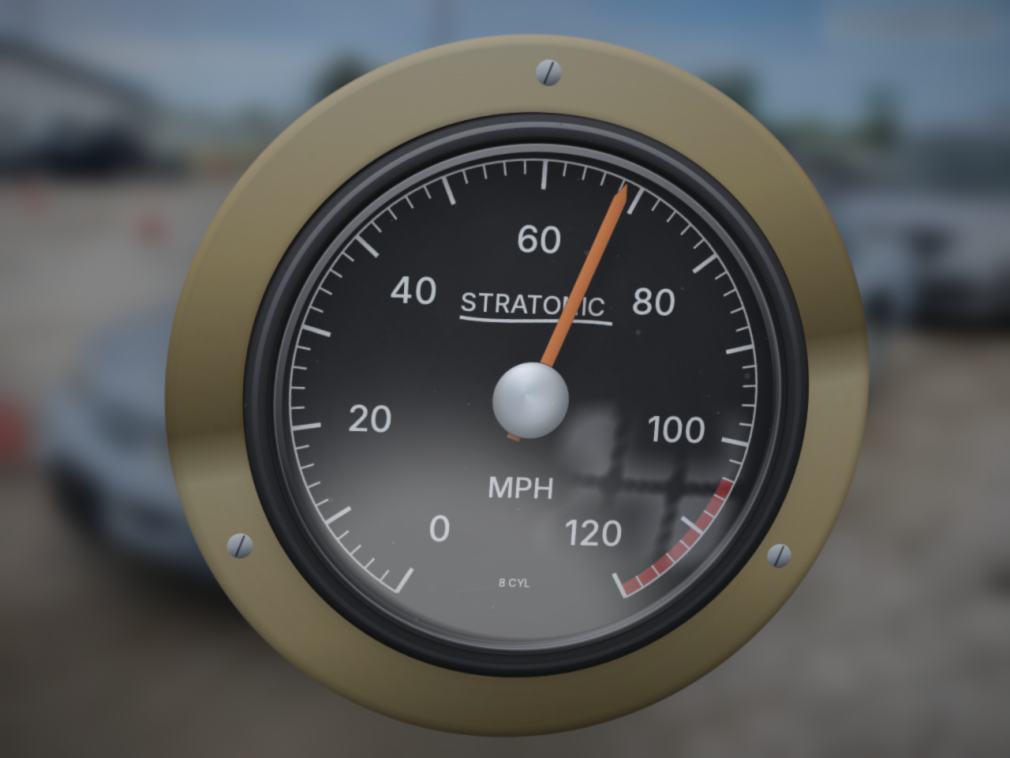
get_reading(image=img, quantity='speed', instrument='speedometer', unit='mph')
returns 68 mph
